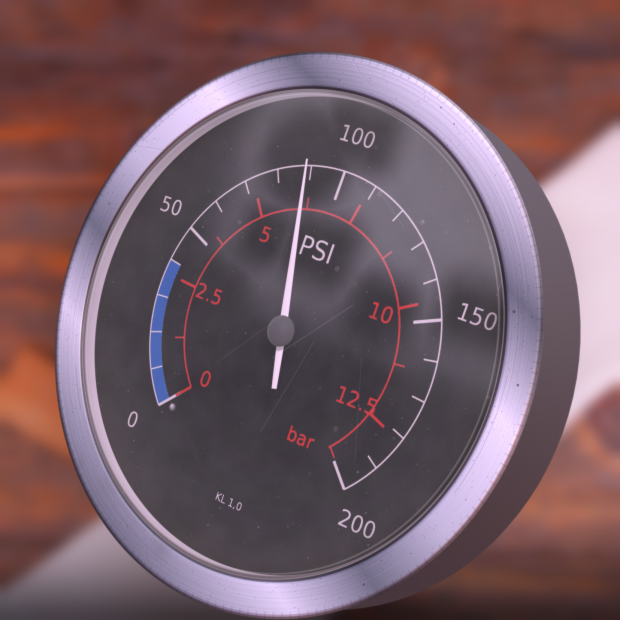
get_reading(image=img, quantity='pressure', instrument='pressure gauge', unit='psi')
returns 90 psi
